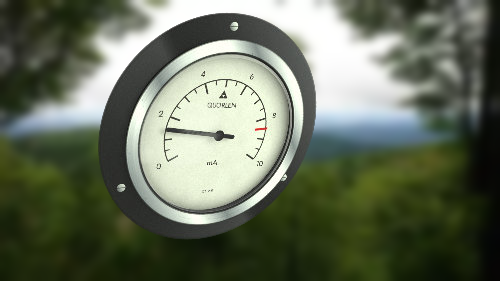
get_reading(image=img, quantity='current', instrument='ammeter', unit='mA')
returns 1.5 mA
